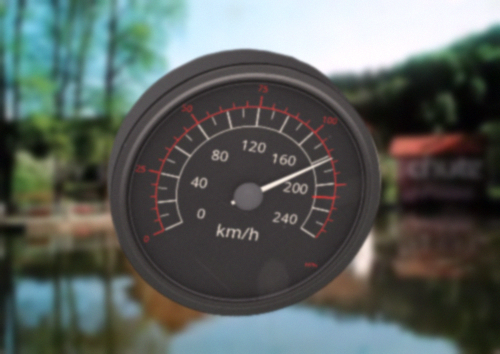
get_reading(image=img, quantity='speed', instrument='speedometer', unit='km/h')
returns 180 km/h
